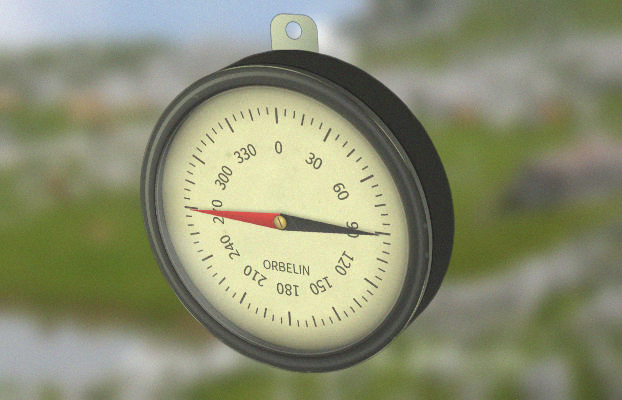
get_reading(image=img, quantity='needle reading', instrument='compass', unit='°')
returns 270 °
